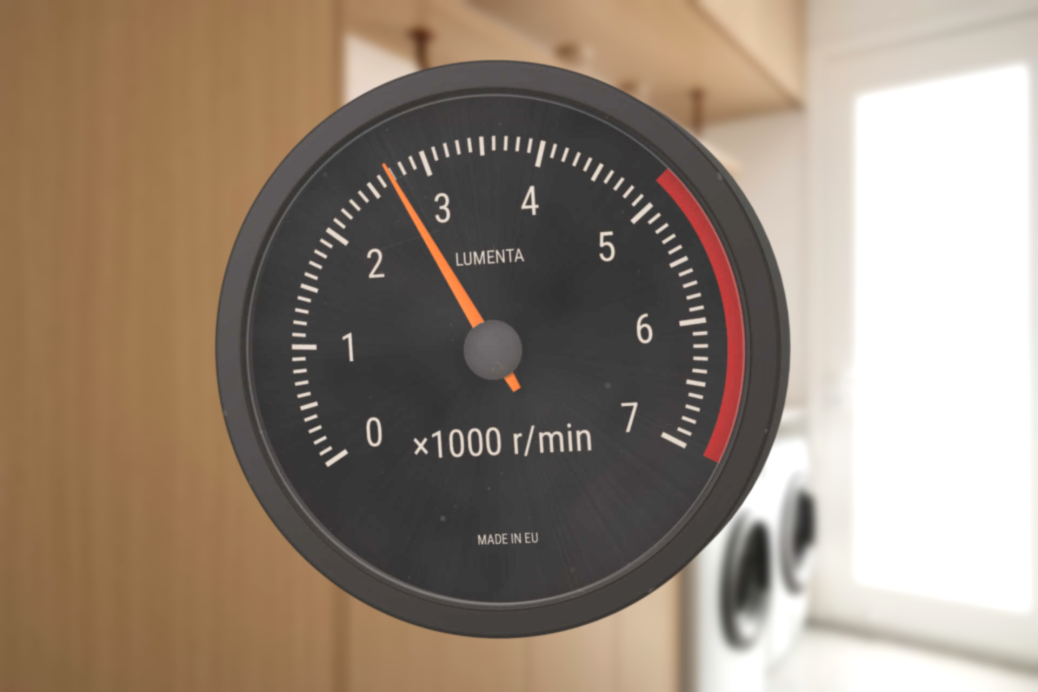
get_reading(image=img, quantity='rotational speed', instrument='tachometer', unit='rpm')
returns 2700 rpm
